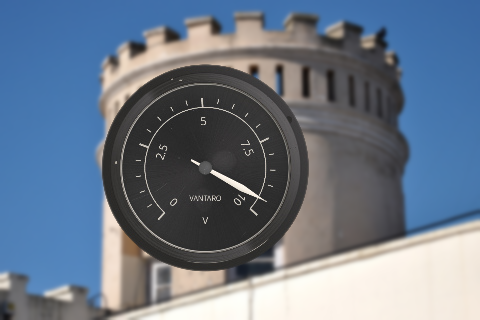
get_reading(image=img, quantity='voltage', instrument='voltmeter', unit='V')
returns 9.5 V
